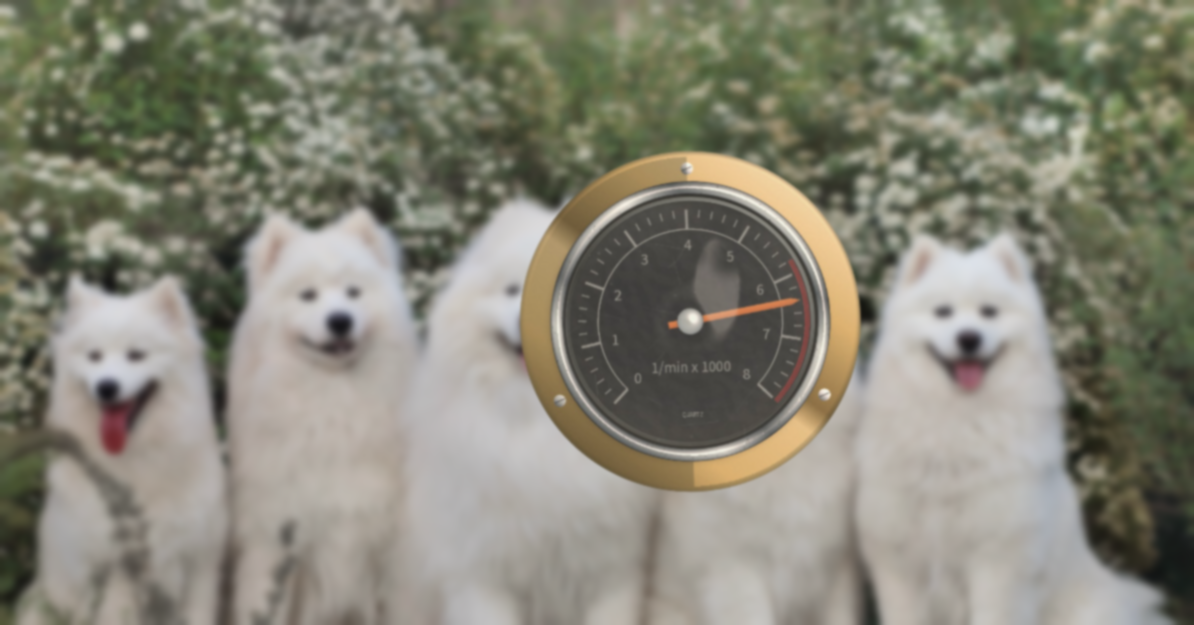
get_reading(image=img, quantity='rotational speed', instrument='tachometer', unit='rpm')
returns 6400 rpm
